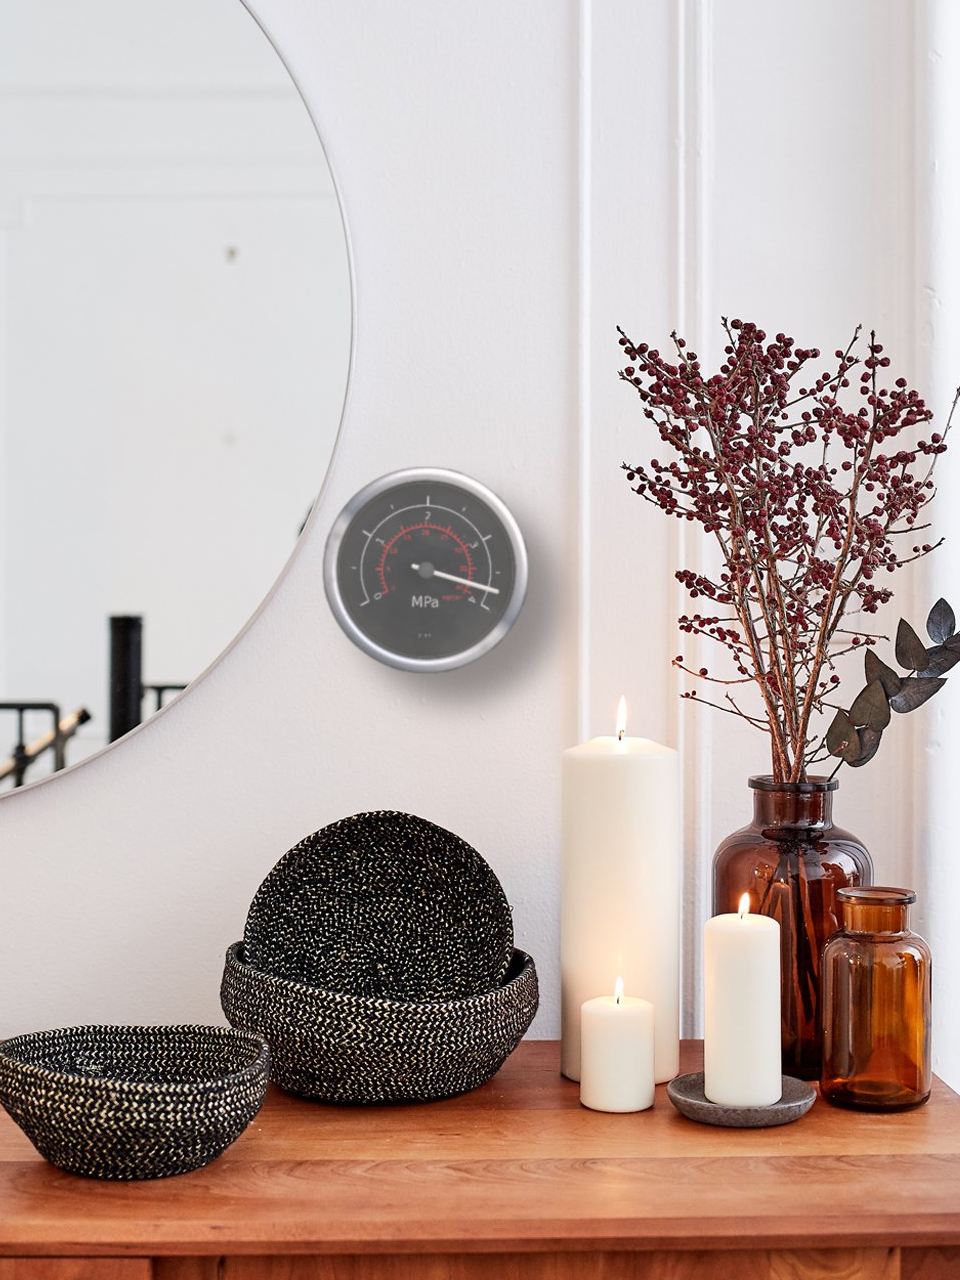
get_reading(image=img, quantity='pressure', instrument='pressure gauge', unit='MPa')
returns 3.75 MPa
